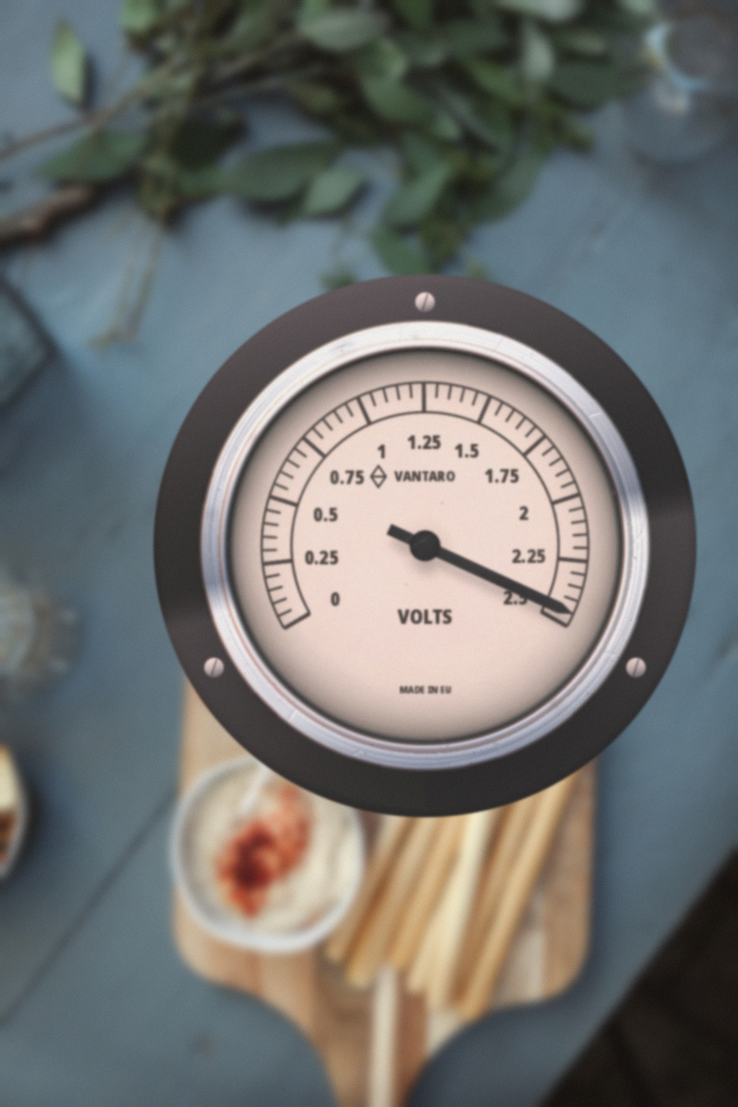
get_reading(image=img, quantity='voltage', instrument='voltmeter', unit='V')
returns 2.45 V
